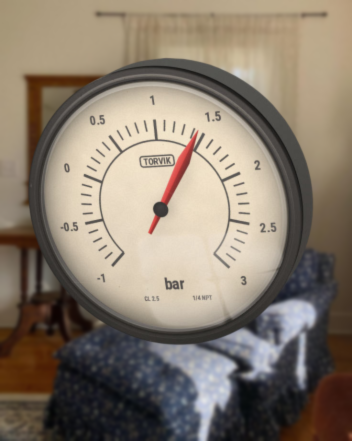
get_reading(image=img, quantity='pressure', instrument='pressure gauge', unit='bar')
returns 1.45 bar
